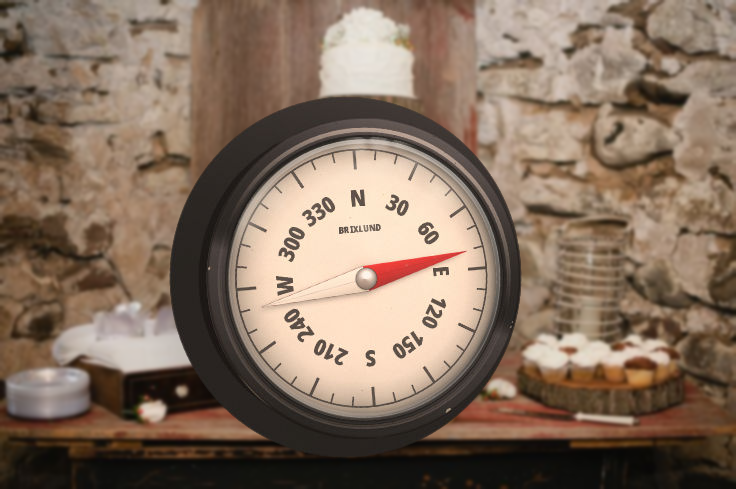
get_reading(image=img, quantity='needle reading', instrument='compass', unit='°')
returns 80 °
